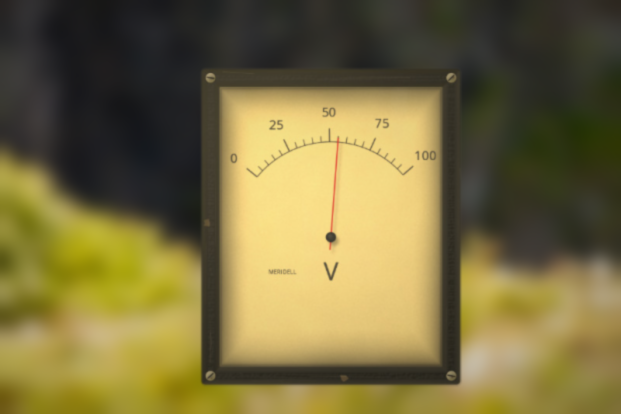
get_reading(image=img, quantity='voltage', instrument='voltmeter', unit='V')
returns 55 V
